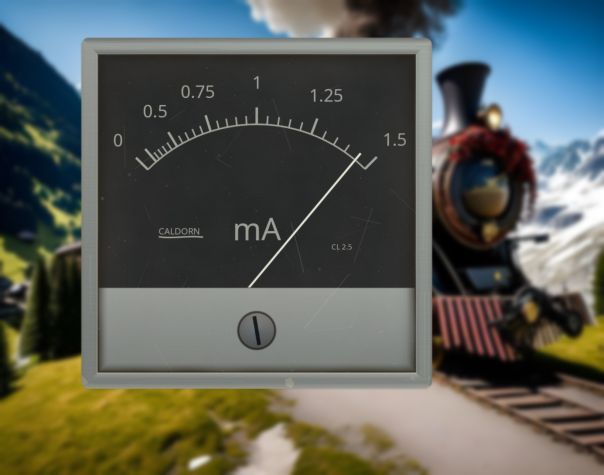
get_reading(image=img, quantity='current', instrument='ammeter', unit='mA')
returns 1.45 mA
